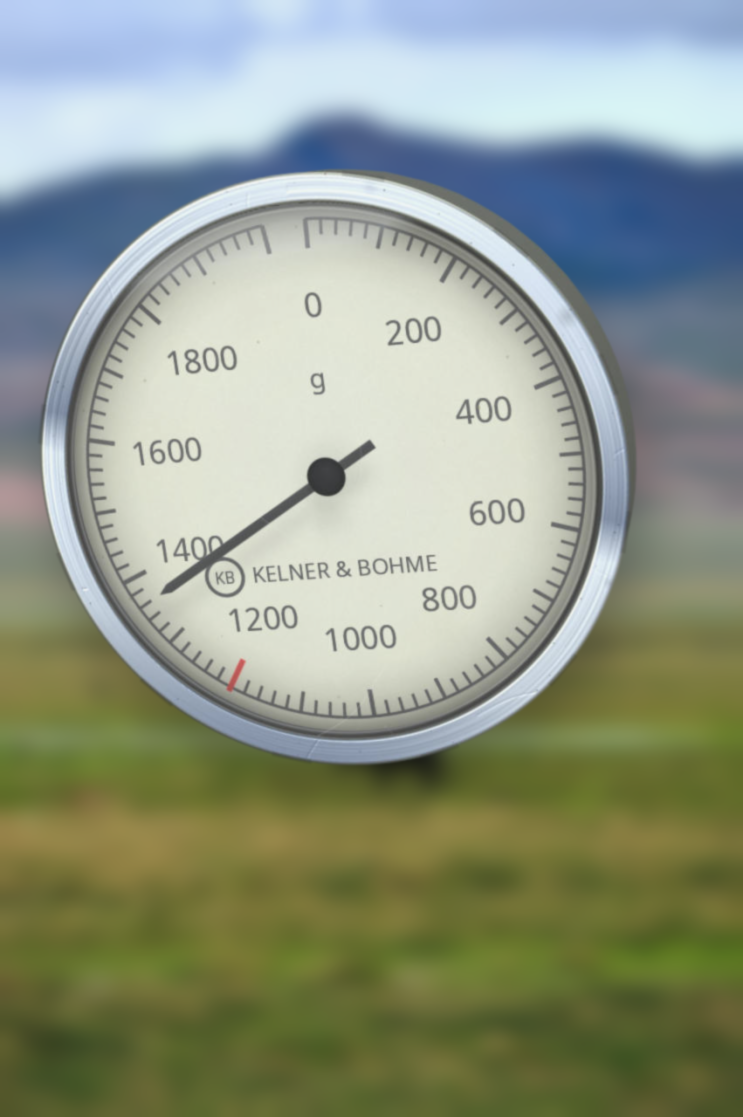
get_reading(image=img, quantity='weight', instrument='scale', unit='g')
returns 1360 g
